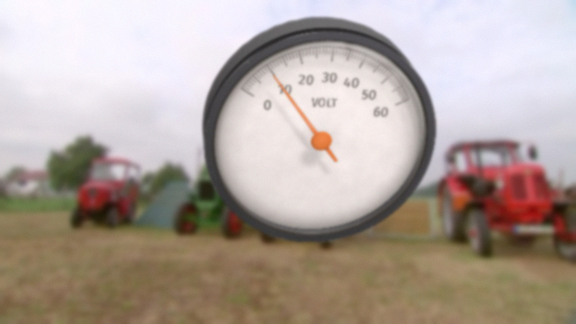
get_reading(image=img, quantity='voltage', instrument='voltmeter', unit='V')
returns 10 V
